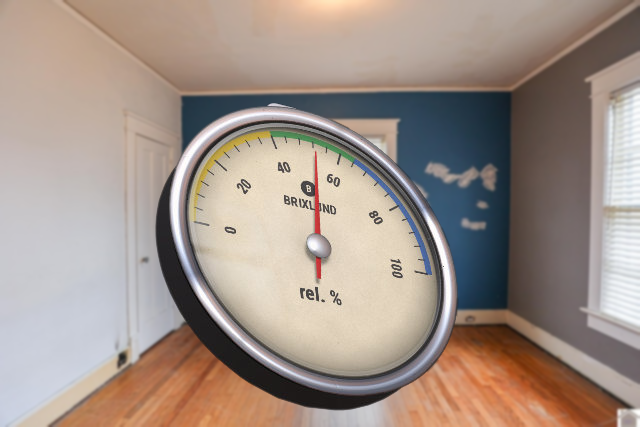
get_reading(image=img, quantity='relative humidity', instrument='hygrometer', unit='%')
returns 52 %
